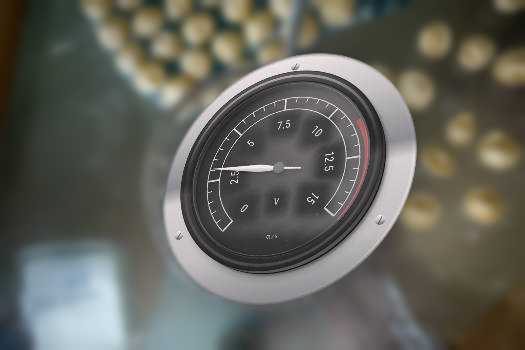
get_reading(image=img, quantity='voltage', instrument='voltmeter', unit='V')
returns 3 V
